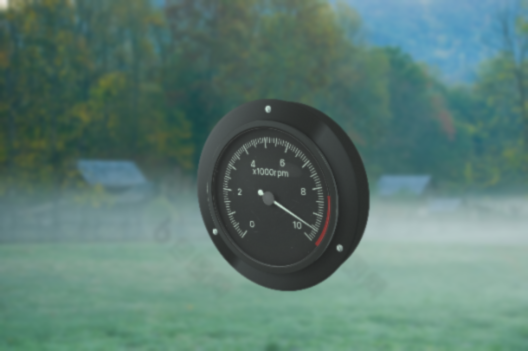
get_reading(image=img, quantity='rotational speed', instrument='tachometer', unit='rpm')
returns 9500 rpm
